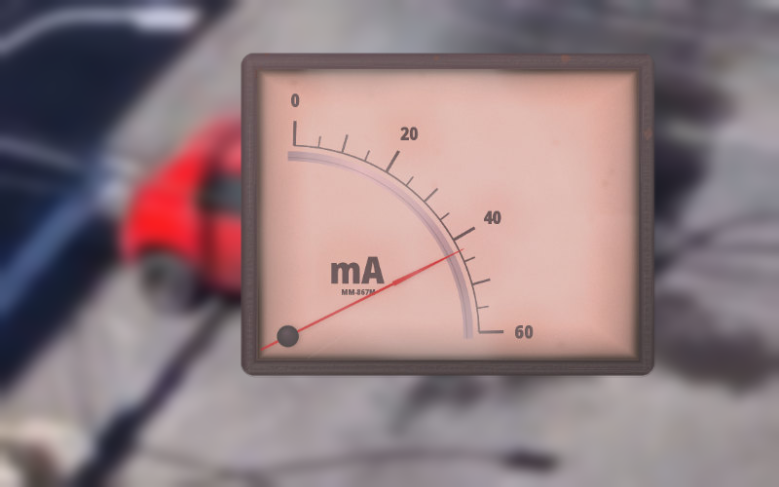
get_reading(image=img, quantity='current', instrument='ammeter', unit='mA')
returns 42.5 mA
